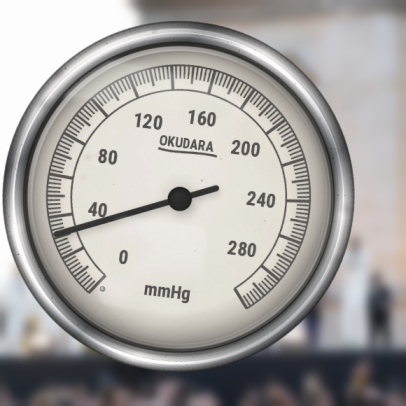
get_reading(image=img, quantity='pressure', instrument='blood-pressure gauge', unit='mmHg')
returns 32 mmHg
